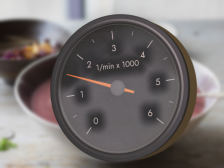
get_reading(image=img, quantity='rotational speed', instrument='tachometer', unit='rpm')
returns 1500 rpm
